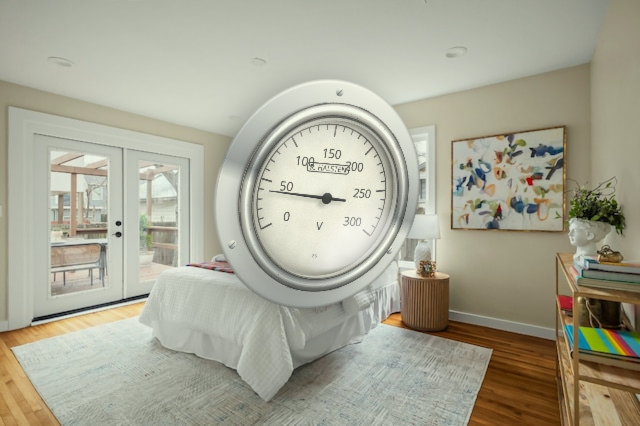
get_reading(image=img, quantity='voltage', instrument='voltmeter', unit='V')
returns 40 V
